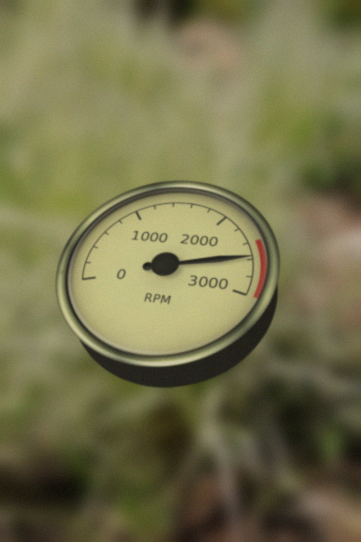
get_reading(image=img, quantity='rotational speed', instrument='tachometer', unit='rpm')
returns 2600 rpm
